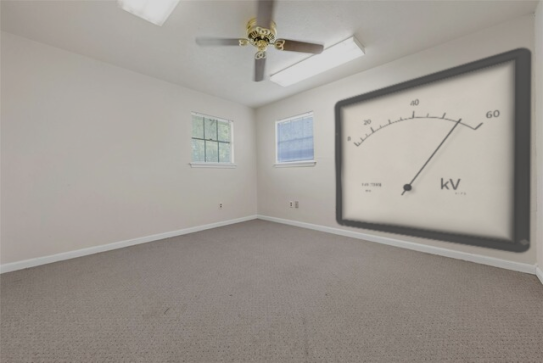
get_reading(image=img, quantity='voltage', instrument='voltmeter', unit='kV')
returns 55 kV
